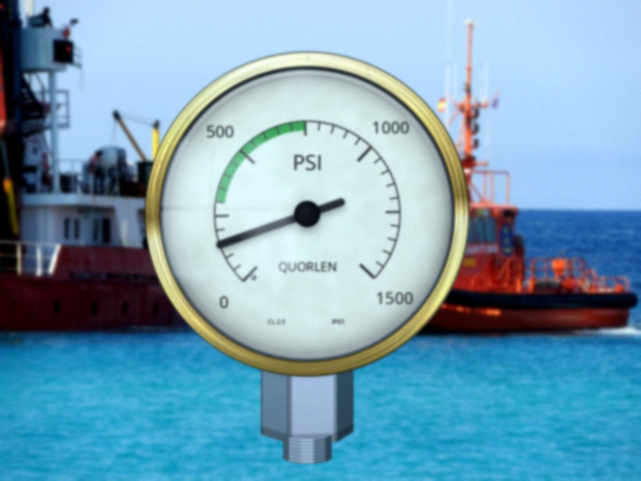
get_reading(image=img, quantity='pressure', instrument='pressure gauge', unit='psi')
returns 150 psi
